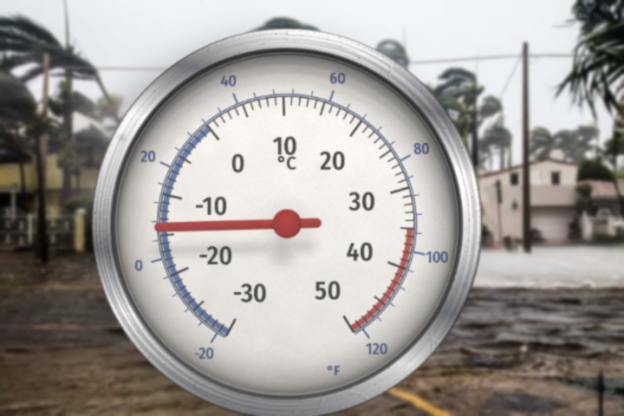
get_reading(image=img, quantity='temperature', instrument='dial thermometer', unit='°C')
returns -14 °C
